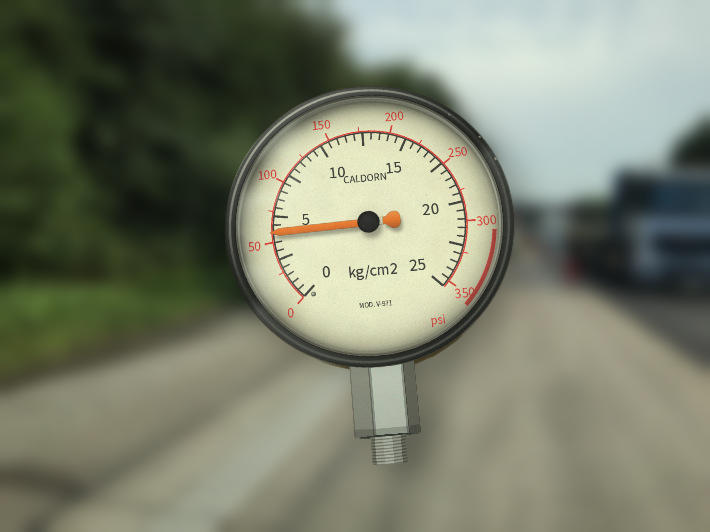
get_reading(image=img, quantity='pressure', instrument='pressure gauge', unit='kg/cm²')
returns 4 kg/cm²
